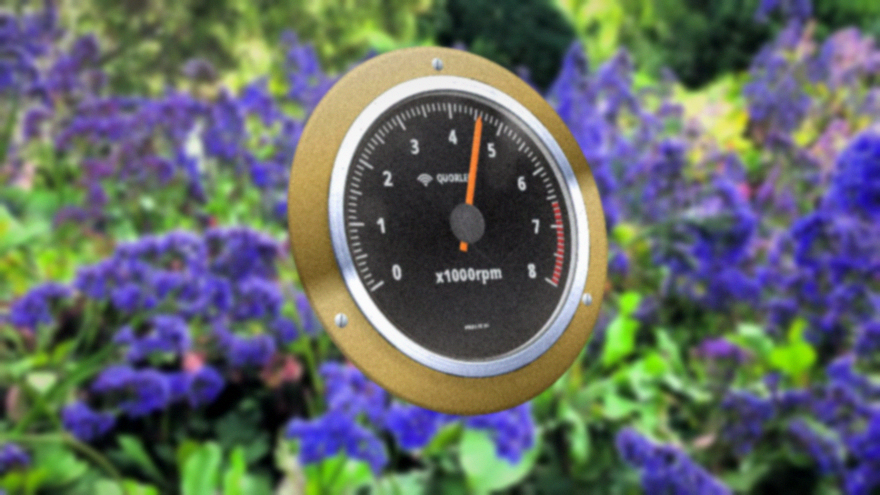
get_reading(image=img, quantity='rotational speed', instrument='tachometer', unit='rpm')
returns 4500 rpm
